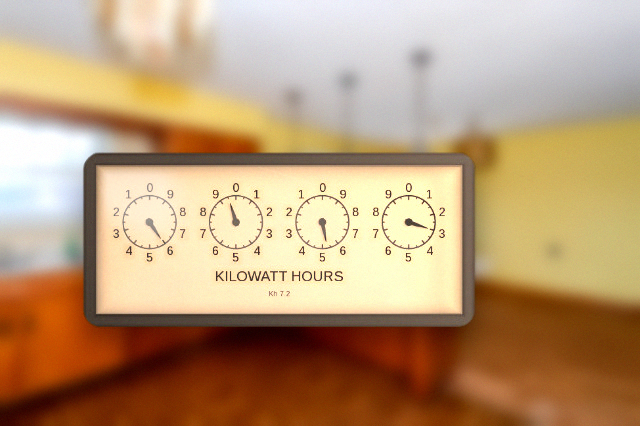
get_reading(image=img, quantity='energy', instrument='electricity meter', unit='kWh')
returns 5953 kWh
